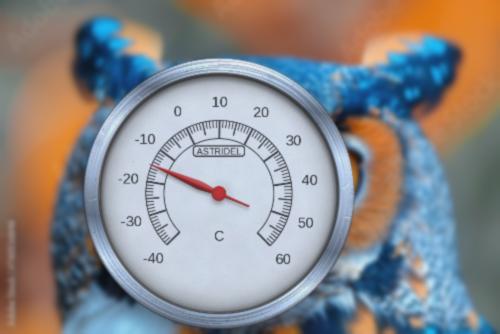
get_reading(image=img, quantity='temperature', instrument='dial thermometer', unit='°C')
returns -15 °C
